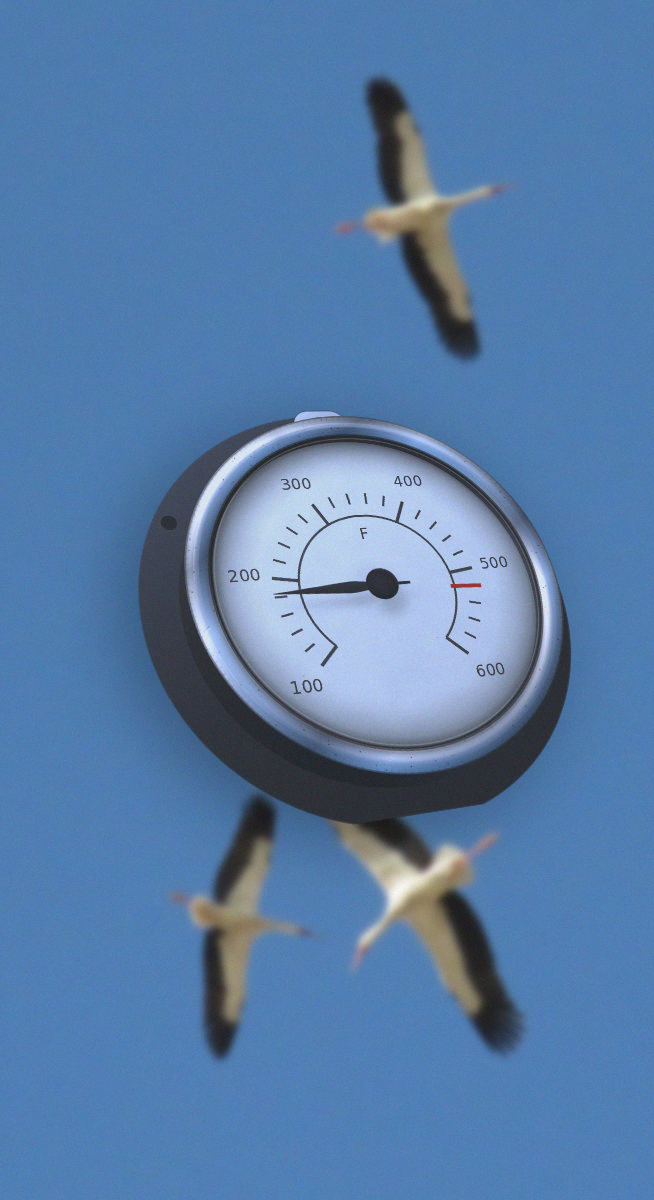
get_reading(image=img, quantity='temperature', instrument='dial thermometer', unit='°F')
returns 180 °F
